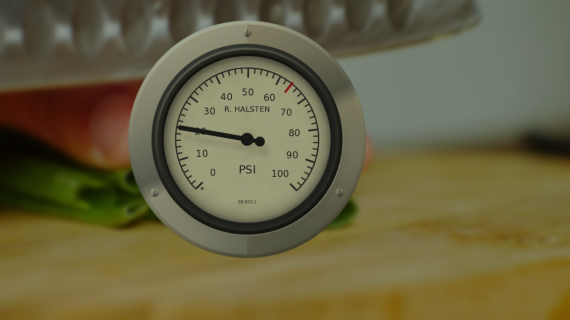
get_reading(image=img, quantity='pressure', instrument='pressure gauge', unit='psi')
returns 20 psi
